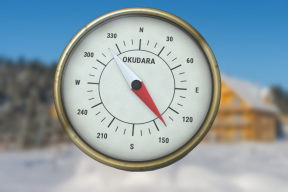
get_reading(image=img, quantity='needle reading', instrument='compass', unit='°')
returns 140 °
